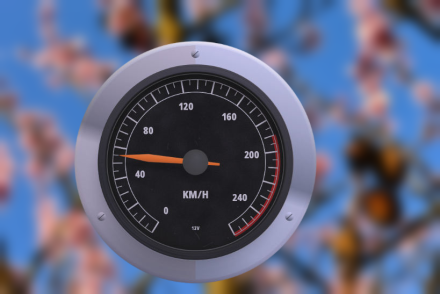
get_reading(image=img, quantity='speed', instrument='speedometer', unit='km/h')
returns 55 km/h
